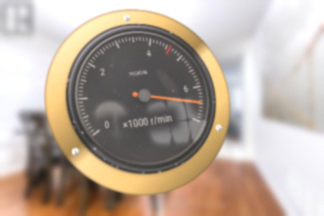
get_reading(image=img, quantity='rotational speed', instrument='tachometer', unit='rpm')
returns 6500 rpm
